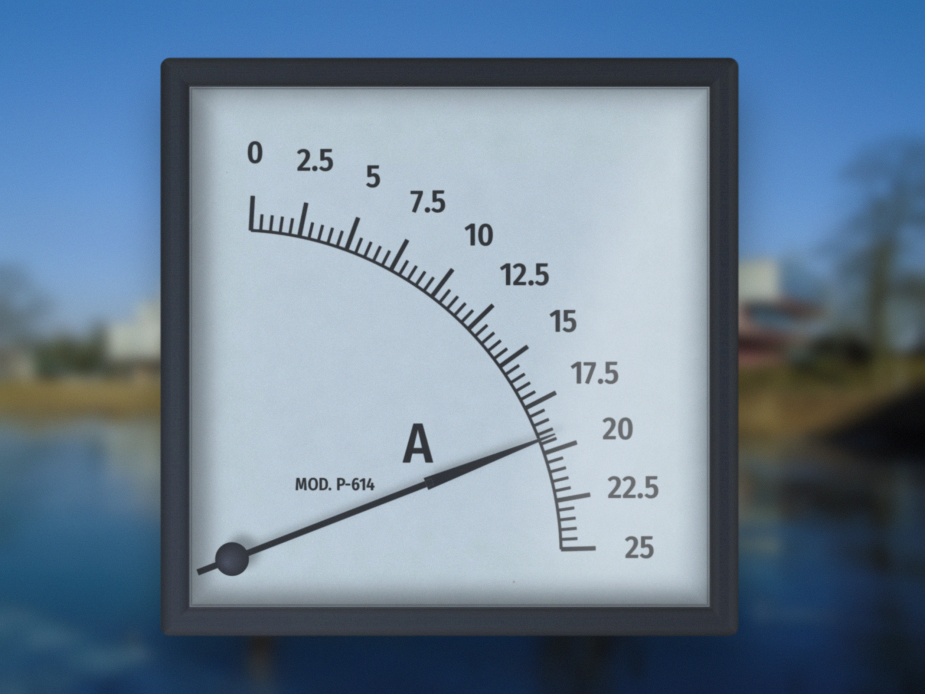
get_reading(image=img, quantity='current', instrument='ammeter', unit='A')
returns 19.25 A
